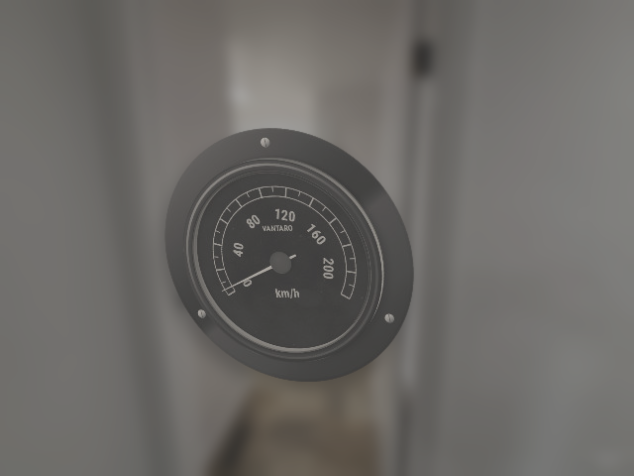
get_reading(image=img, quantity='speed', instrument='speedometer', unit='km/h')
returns 5 km/h
